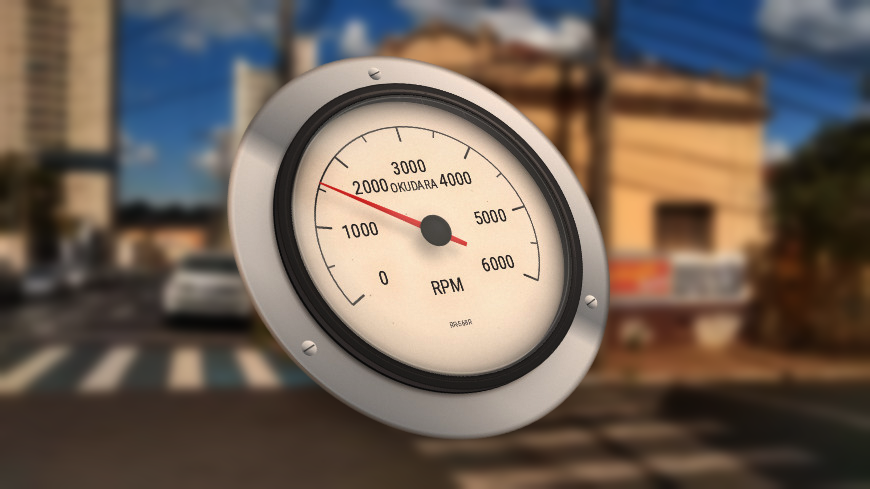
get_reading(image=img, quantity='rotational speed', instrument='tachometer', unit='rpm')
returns 1500 rpm
